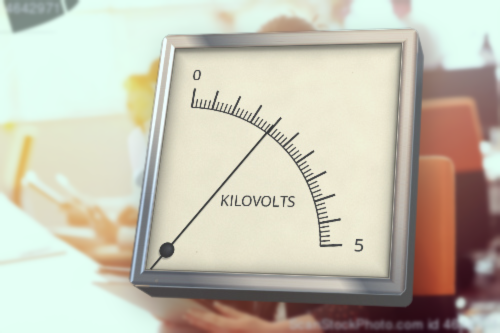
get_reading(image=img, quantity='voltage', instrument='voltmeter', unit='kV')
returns 2 kV
